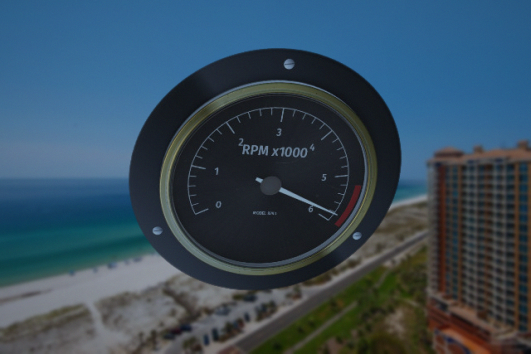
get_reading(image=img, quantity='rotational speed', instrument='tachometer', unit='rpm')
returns 5800 rpm
